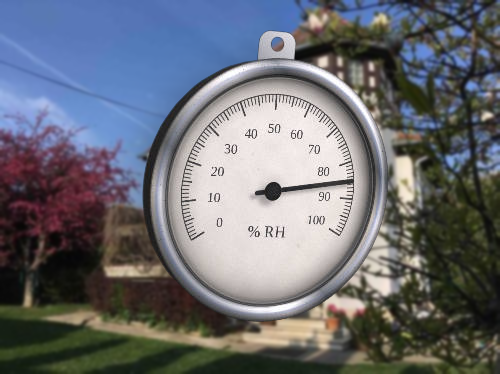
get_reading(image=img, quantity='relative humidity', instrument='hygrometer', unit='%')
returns 85 %
